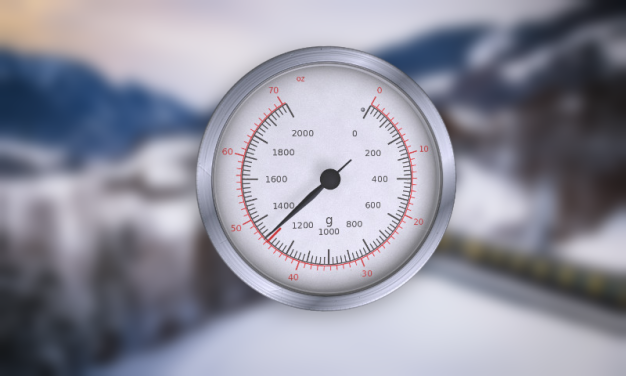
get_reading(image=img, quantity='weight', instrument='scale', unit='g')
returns 1320 g
